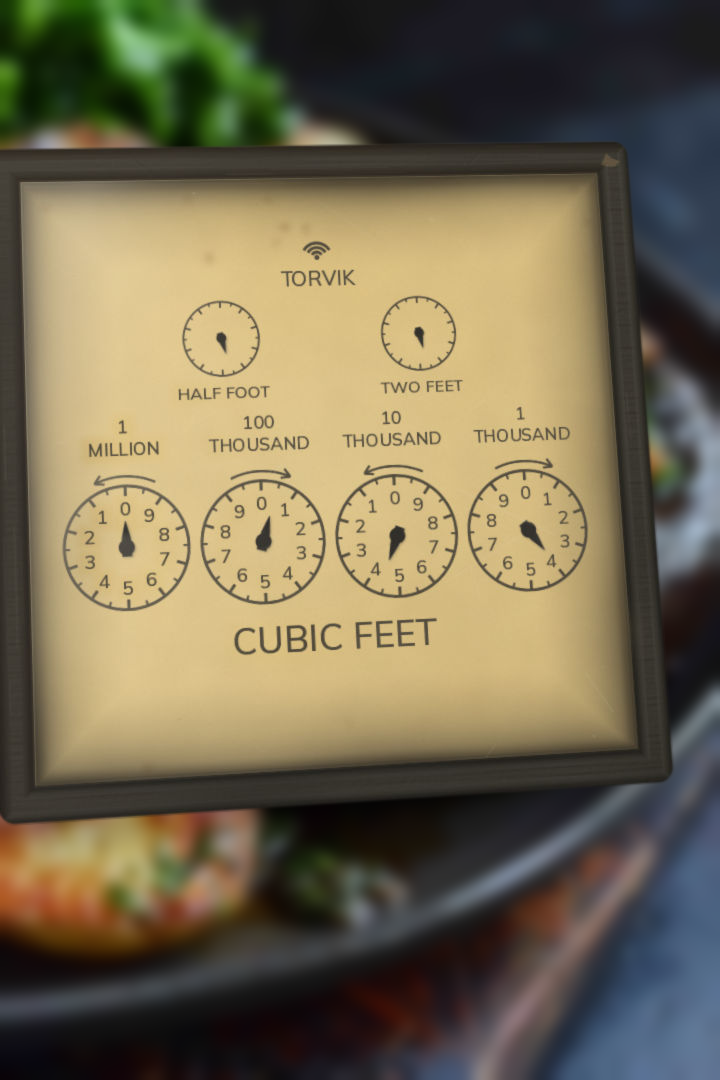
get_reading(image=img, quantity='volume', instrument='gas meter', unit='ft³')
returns 4400 ft³
